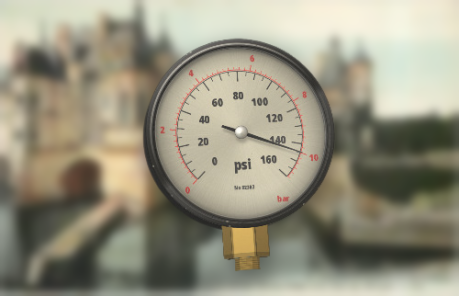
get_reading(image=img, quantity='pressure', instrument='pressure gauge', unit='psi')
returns 145 psi
